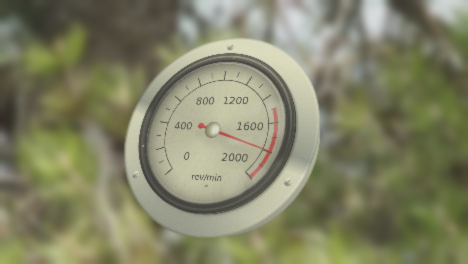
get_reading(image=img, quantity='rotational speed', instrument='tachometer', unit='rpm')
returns 1800 rpm
